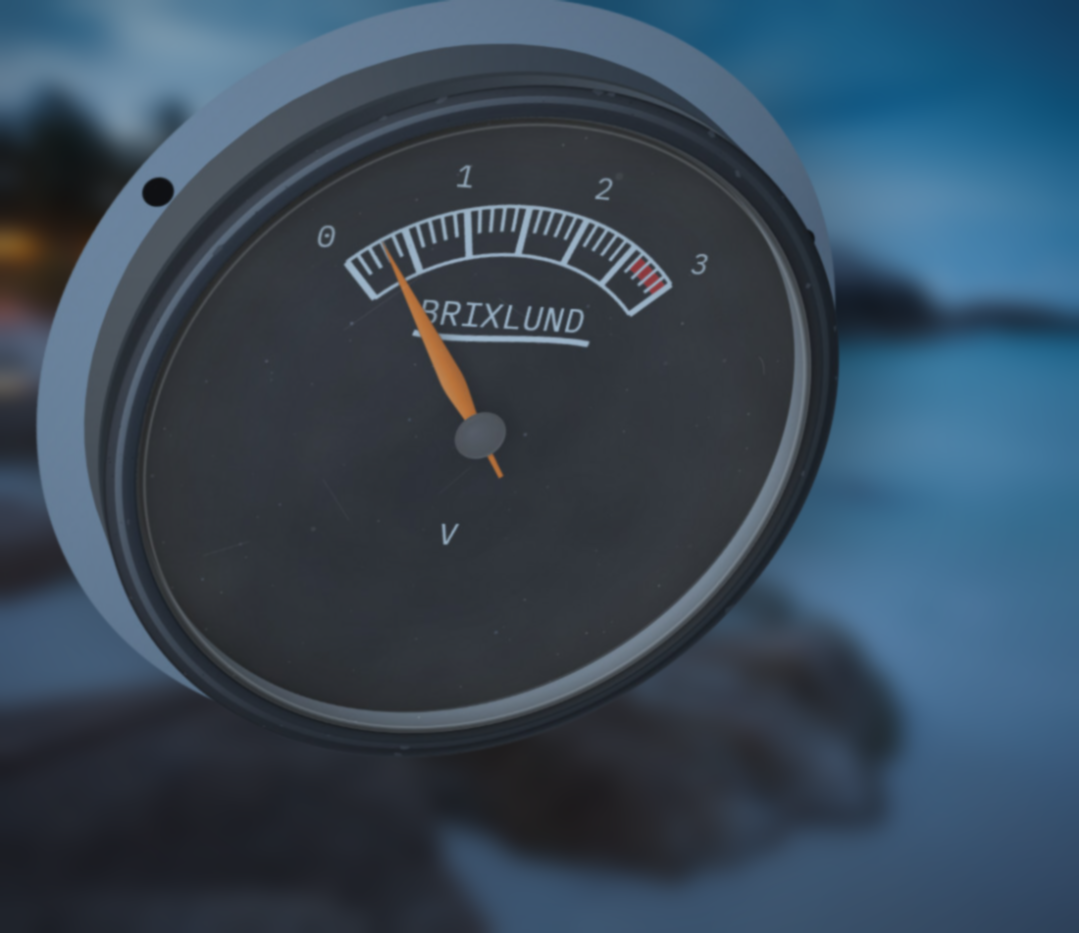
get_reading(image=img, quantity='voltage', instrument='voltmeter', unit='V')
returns 0.3 V
